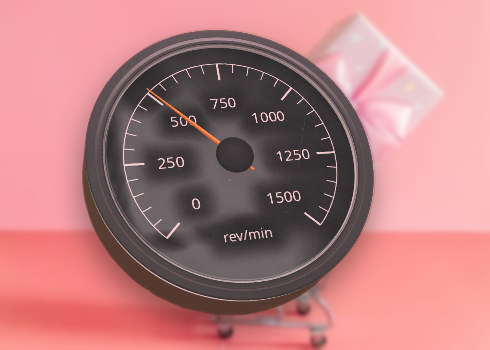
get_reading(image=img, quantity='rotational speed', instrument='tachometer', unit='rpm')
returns 500 rpm
